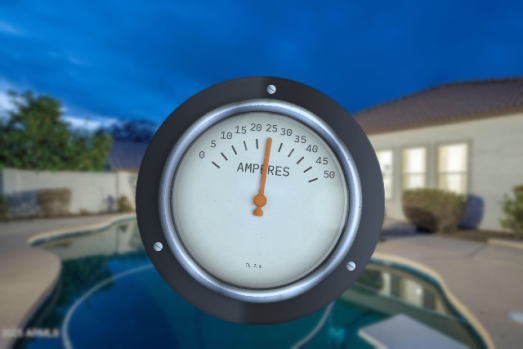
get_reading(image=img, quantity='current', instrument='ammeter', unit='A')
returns 25 A
